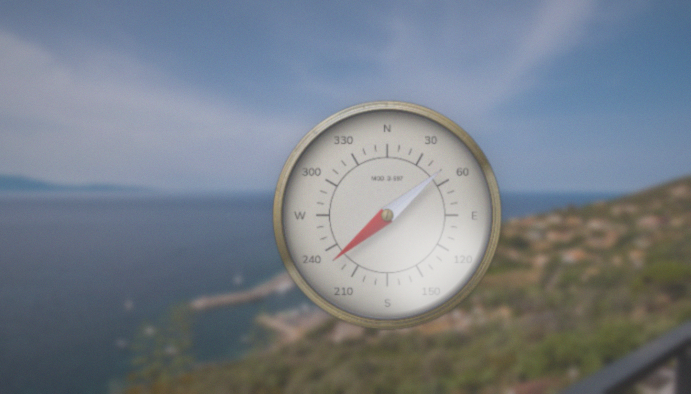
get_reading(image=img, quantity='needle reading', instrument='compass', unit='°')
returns 230 °
